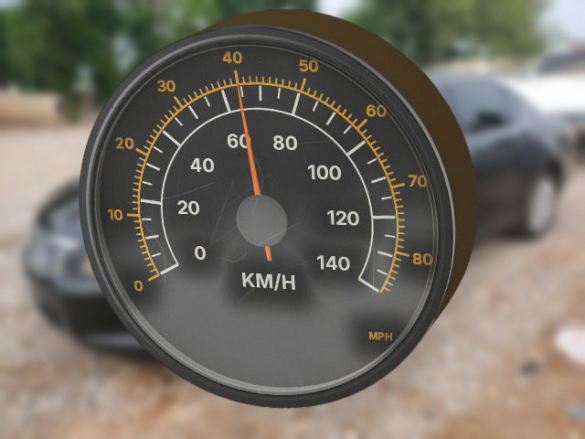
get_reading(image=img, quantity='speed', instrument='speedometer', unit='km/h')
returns 65 km/h
